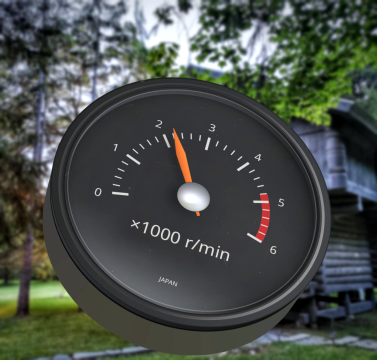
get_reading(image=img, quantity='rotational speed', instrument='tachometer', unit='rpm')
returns 2200 rpm
